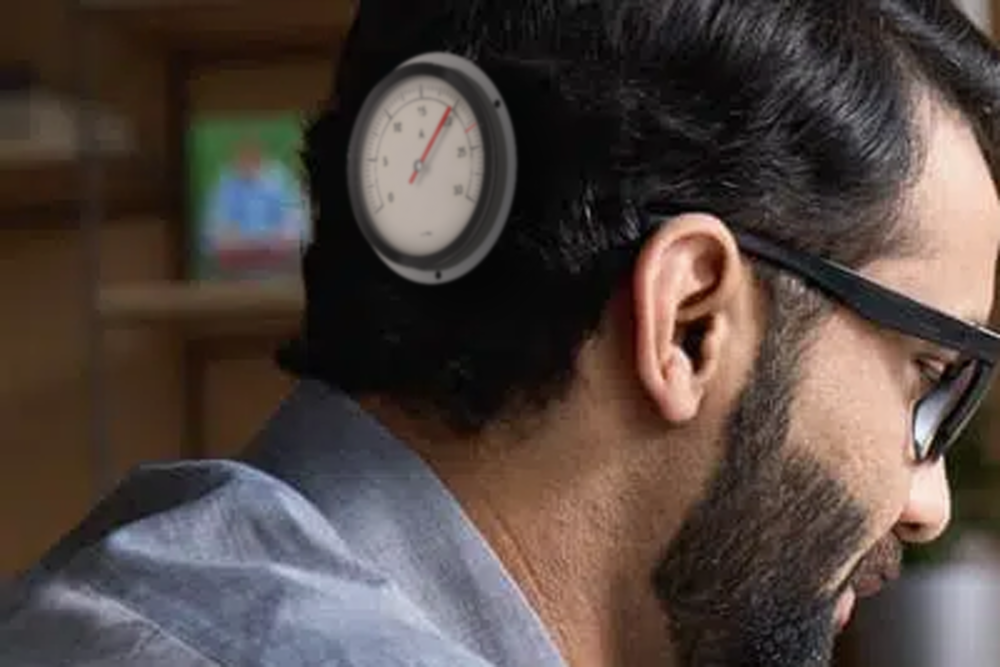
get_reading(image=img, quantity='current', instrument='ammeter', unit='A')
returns 20 A
